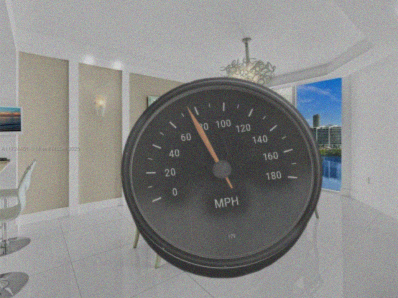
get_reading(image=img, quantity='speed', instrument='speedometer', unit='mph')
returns 75 mph
